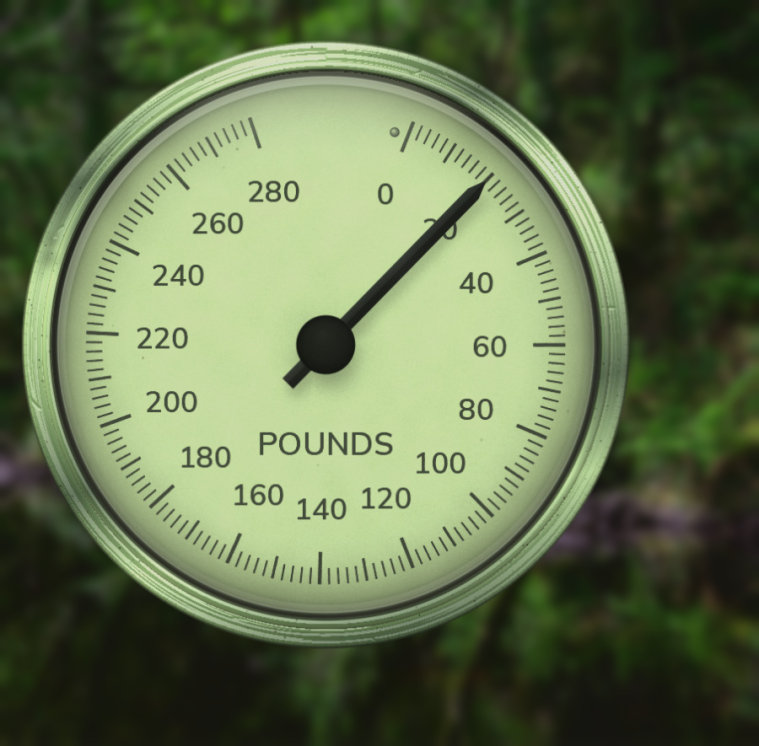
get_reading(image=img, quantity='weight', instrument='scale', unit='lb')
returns 20 lb
